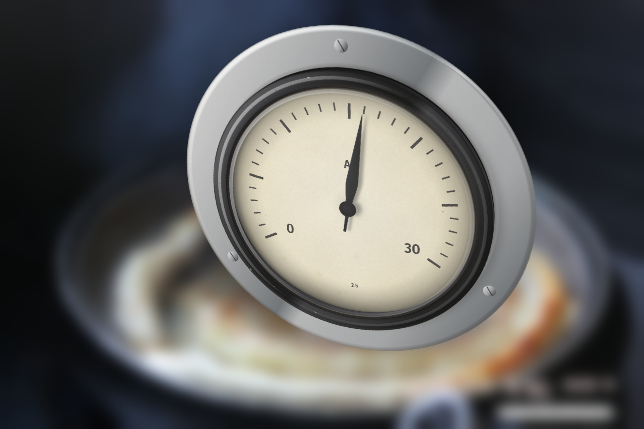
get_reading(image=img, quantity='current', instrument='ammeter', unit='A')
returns 16 A
